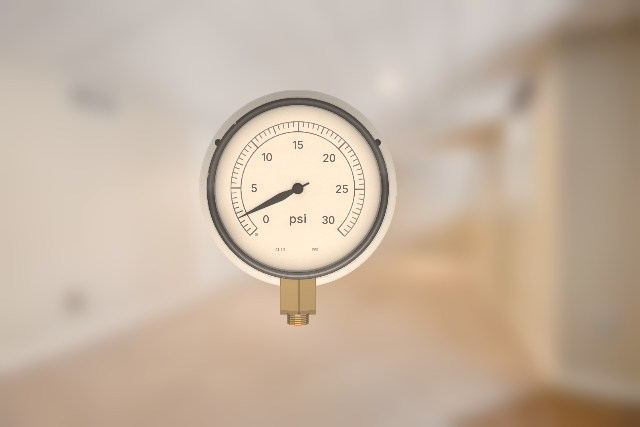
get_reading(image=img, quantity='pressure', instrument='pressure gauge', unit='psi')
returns 2 psi
